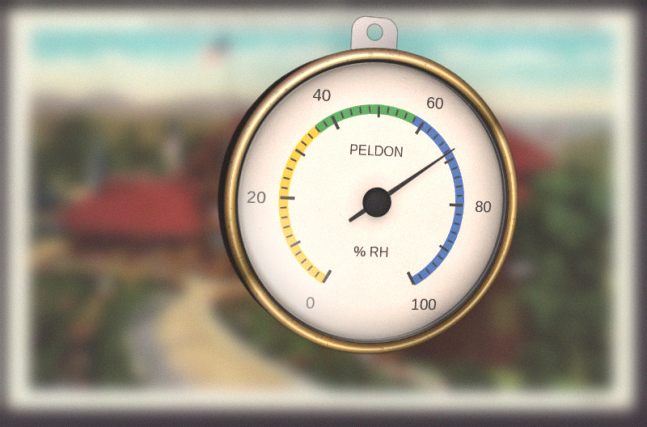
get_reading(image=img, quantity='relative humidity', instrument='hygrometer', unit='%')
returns 68 %
